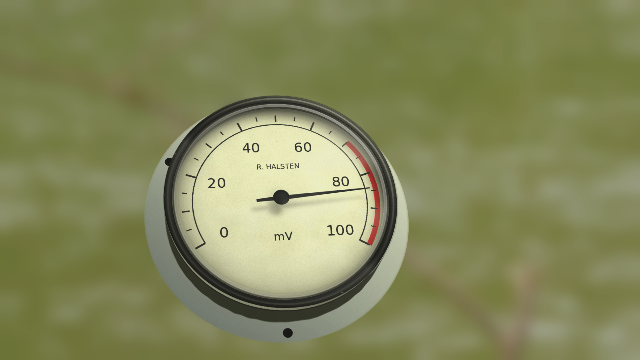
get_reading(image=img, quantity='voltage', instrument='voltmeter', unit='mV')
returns 85 mV
